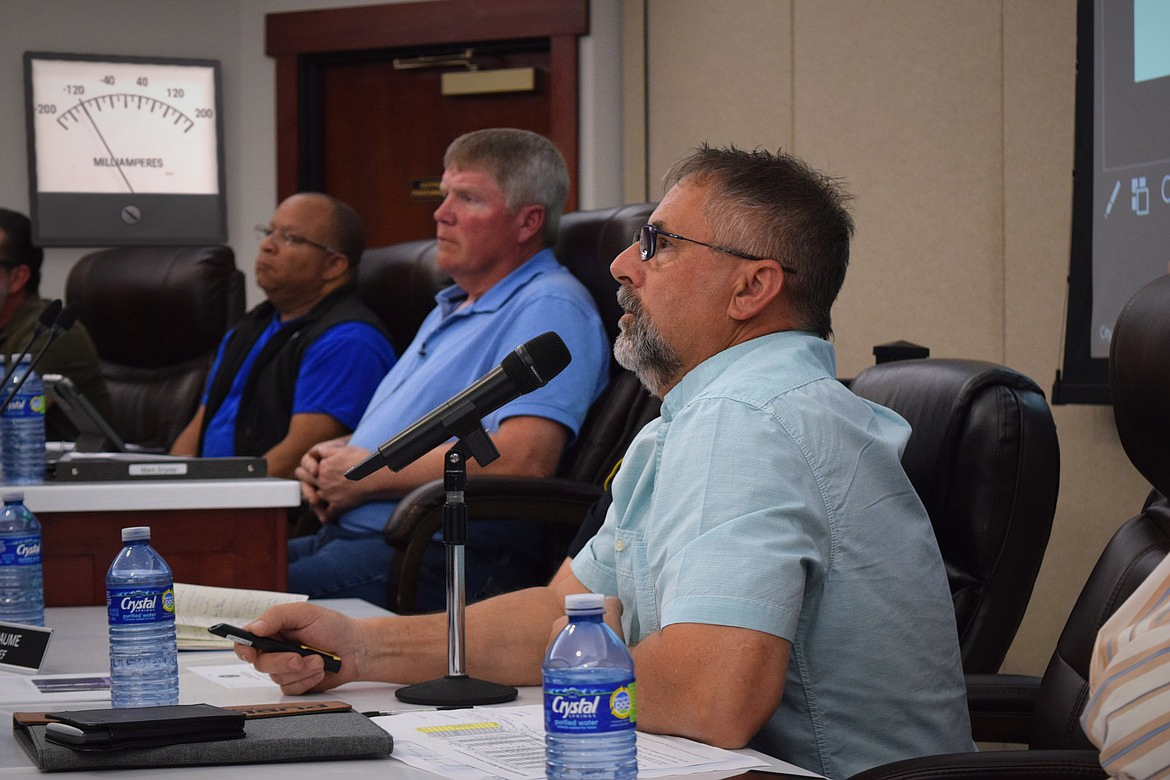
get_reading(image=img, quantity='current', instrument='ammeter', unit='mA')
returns -120 mA
